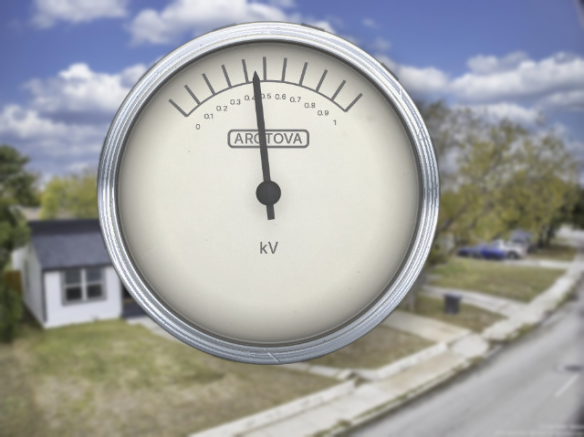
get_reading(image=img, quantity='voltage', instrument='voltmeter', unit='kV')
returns 0.45 kV
